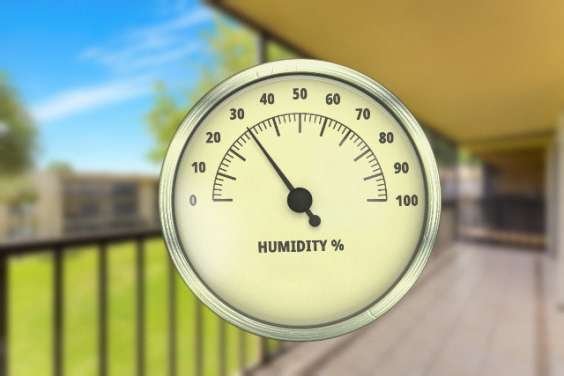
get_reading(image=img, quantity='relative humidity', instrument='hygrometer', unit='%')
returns 30 %
